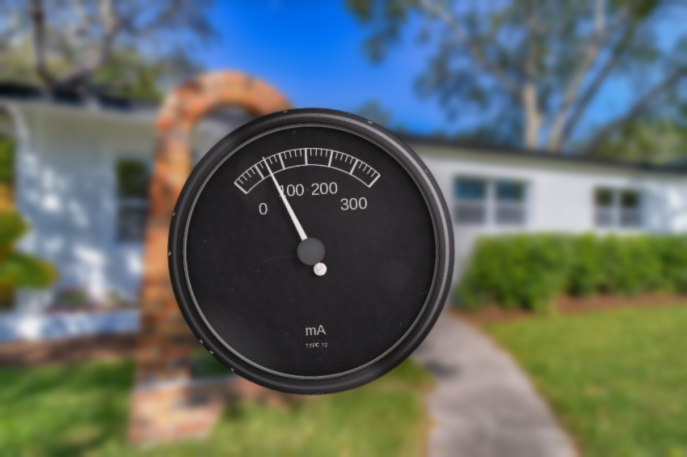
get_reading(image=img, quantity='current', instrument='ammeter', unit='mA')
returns 70 mA
